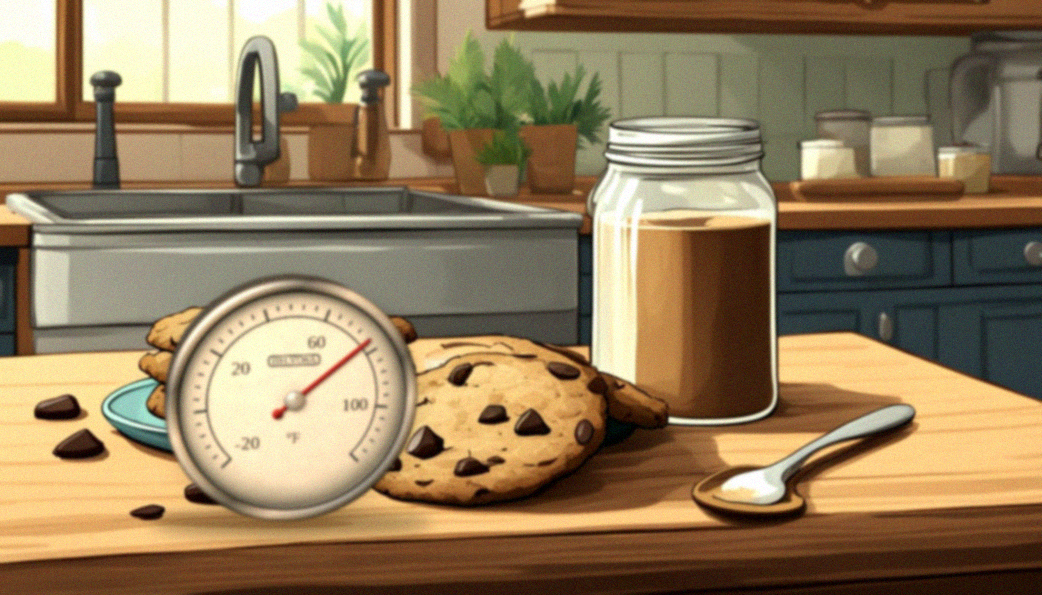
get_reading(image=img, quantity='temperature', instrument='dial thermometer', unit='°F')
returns 76 °F
